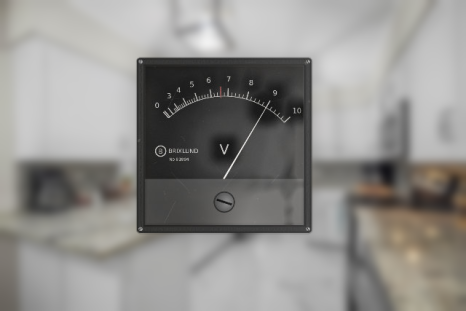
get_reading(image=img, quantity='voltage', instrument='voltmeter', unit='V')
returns 9 V
